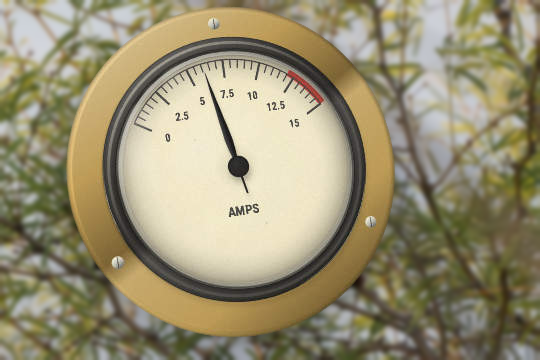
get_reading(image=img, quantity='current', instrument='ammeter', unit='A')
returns 6 A
